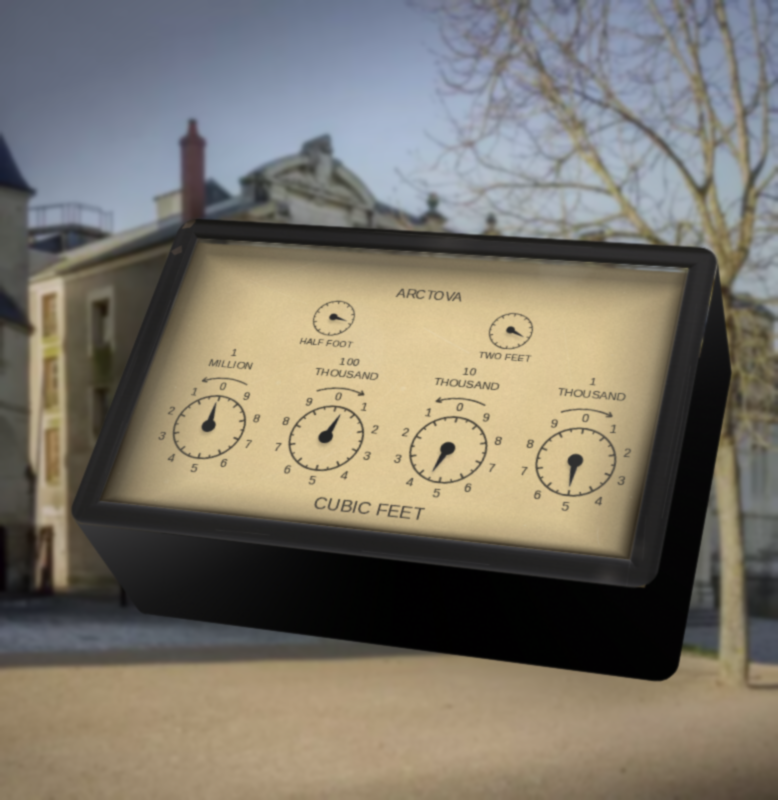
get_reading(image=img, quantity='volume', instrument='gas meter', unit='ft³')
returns 4500 ft³
